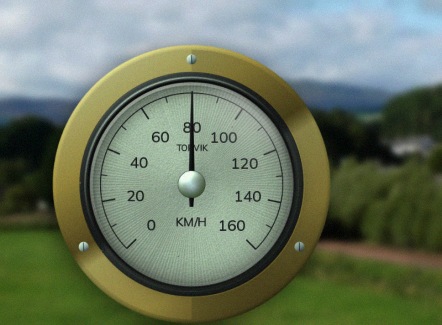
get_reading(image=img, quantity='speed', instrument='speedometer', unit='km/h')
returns 80 km/h
